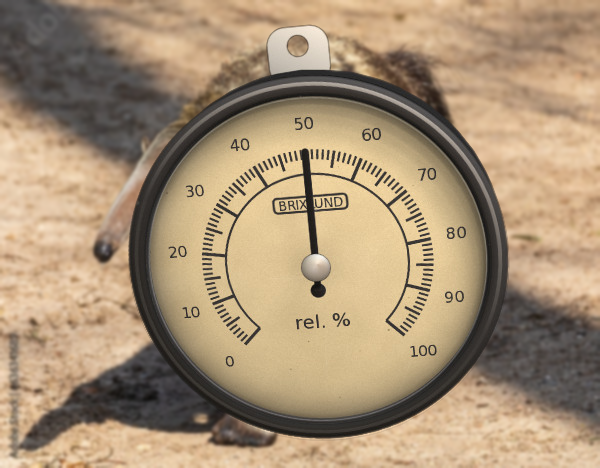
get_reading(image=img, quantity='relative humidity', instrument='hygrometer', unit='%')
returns 50 %
